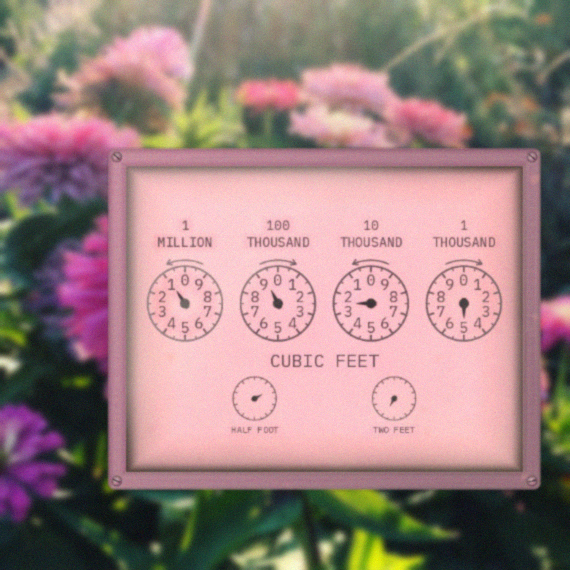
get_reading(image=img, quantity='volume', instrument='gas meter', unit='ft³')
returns 92500 ft³
